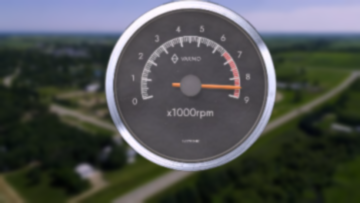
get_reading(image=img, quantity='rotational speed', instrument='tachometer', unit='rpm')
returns 8500 rpm
